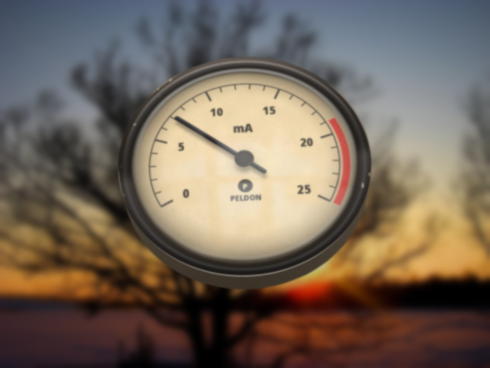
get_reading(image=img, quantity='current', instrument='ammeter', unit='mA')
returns 7 mA
